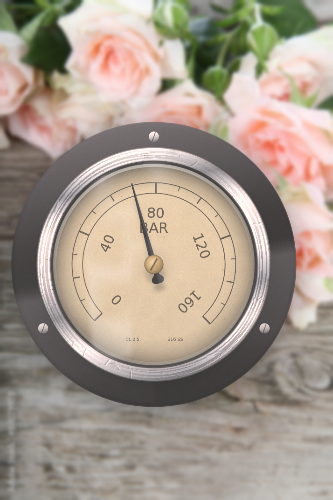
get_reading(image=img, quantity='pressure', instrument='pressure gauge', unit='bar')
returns 70 bar
